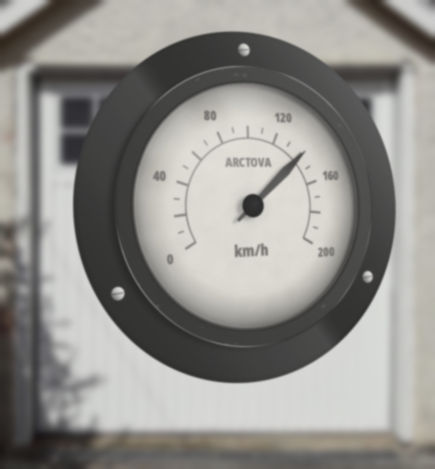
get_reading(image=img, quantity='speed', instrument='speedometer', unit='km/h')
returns 140 km/h
